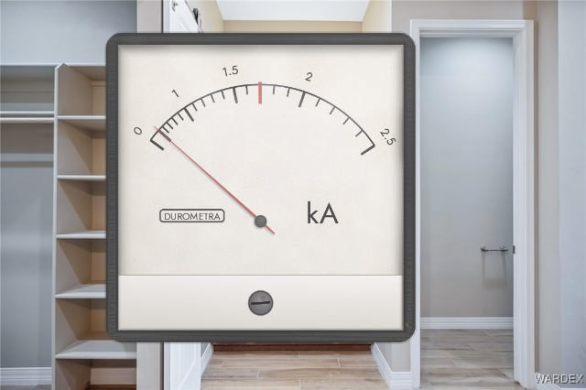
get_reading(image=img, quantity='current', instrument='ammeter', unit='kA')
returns 0.5 kA
